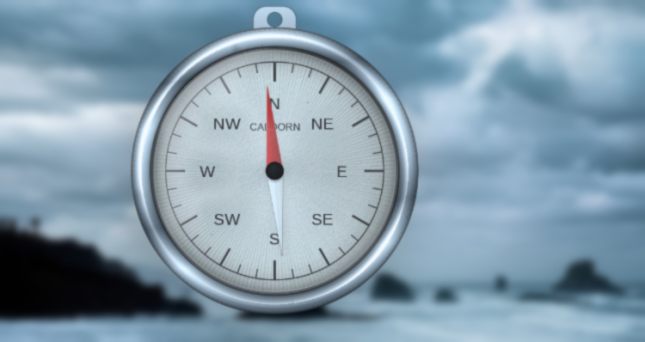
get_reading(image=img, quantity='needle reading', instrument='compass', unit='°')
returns 355 °
